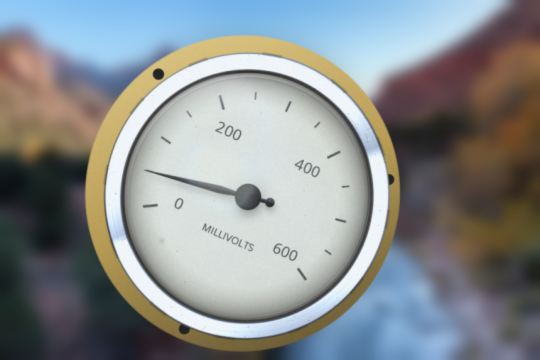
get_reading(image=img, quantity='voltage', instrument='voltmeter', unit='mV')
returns 50 mV
